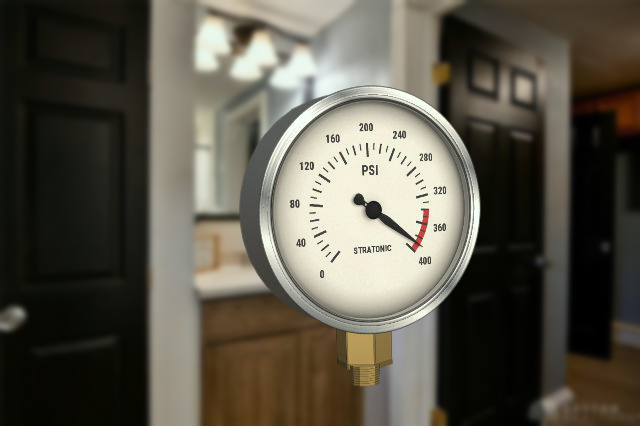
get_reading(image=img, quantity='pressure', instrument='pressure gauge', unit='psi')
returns 390 psi
